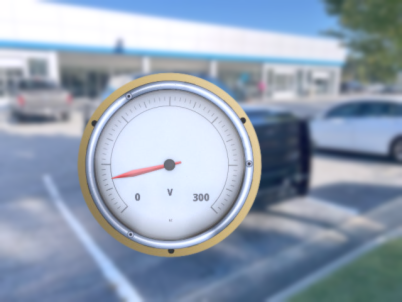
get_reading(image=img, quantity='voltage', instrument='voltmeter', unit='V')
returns 35 V
